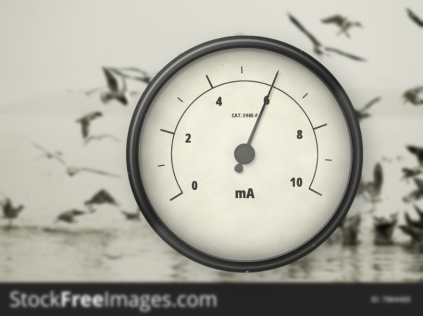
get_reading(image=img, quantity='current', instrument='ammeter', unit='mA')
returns 6 mA
